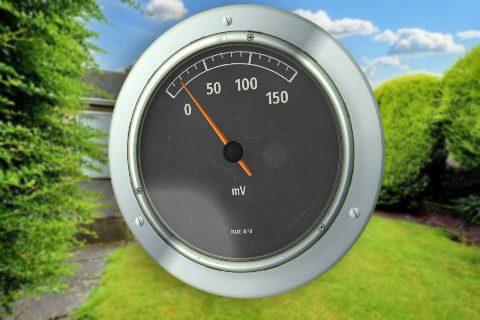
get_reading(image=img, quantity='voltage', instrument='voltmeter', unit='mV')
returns 20 mV
